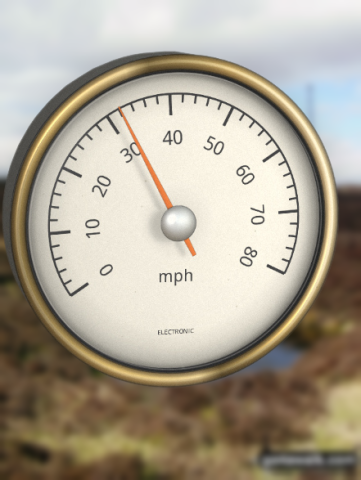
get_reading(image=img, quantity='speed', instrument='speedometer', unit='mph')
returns 32 mph
